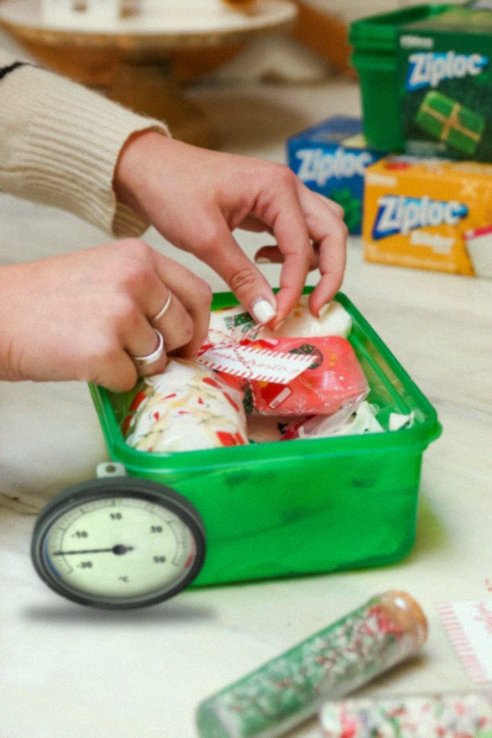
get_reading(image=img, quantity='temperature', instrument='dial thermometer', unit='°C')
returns -20 °C
